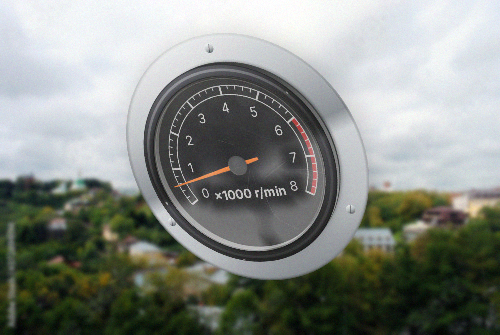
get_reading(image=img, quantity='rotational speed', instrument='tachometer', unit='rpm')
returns 600 rpm
